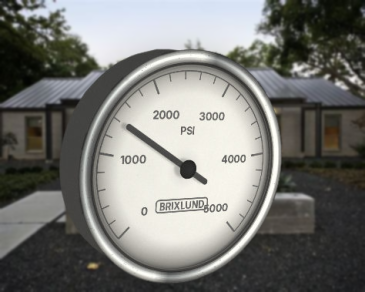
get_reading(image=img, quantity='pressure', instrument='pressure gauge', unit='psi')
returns 1400 psi
